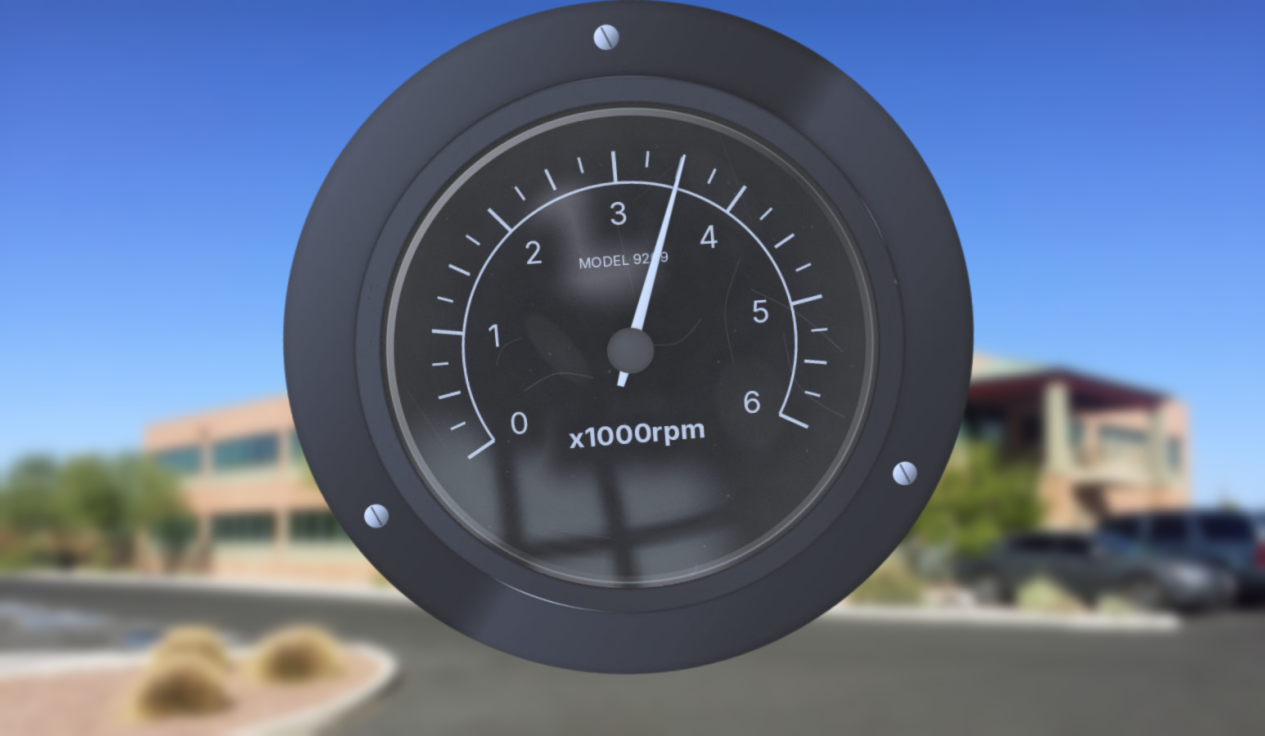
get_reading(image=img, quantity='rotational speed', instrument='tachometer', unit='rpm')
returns 3500 rpm
